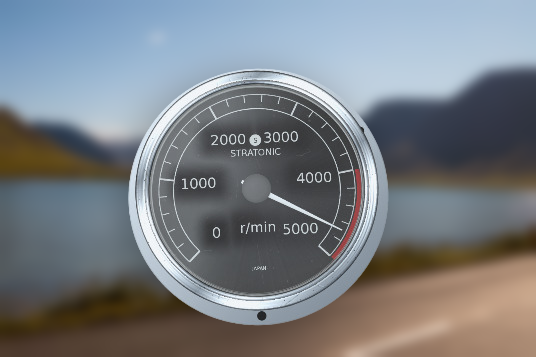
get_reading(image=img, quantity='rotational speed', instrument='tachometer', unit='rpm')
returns 4700 rpm
